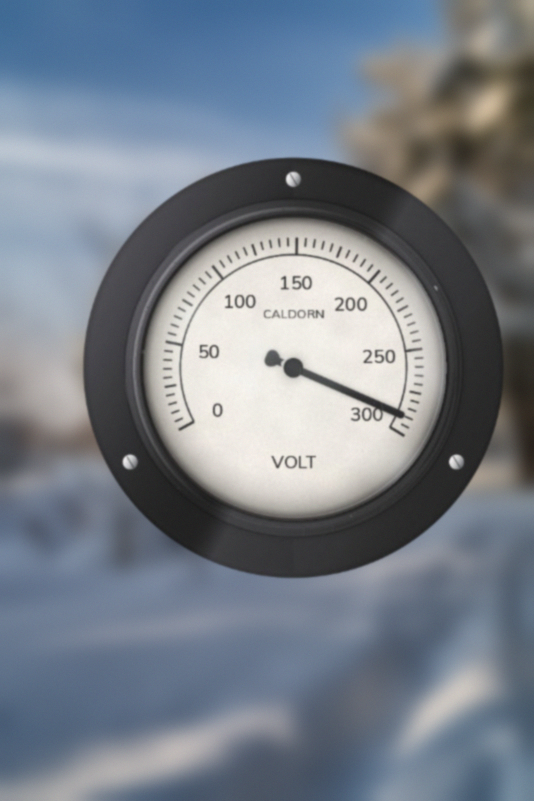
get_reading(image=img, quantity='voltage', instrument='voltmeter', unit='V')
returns 290 V
